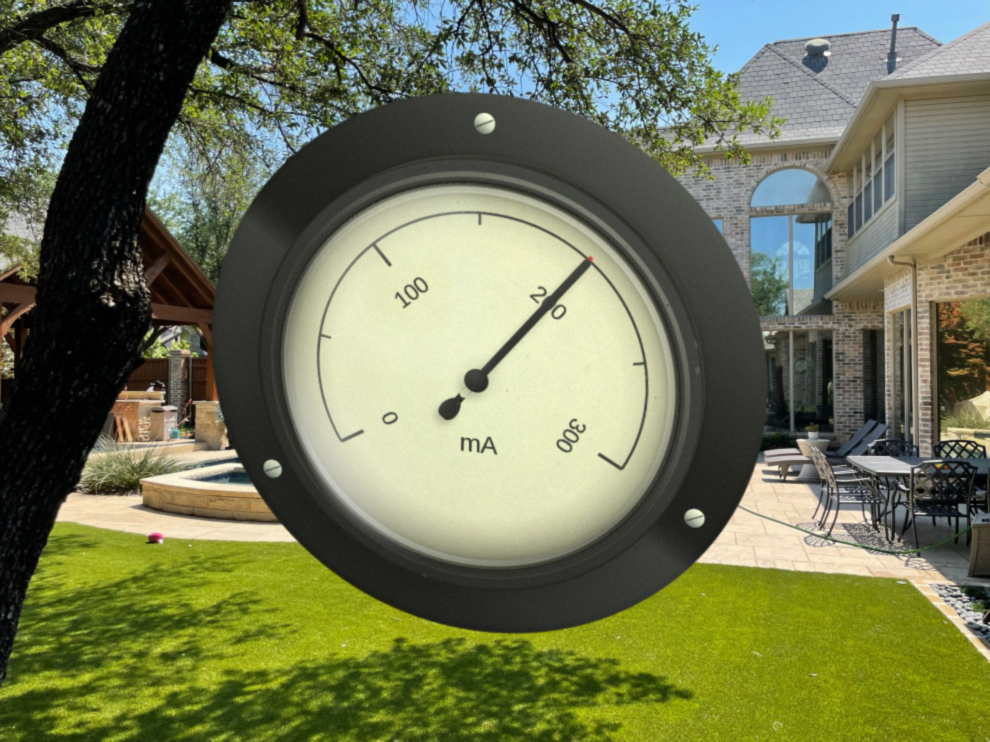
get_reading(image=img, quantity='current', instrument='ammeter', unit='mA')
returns 200 mA
